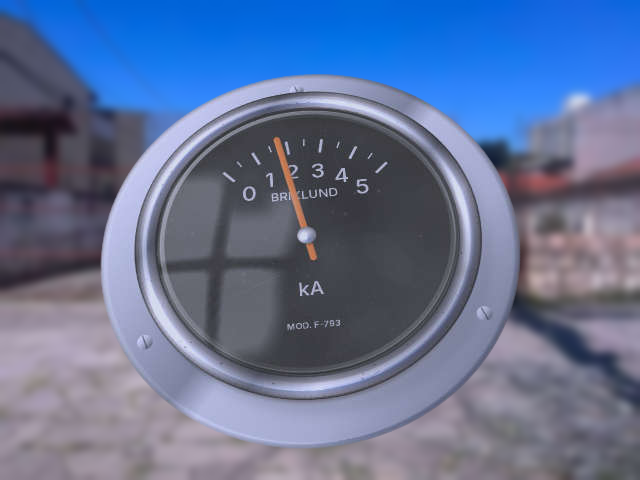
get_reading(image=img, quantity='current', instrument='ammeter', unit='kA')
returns 1.75 kA
